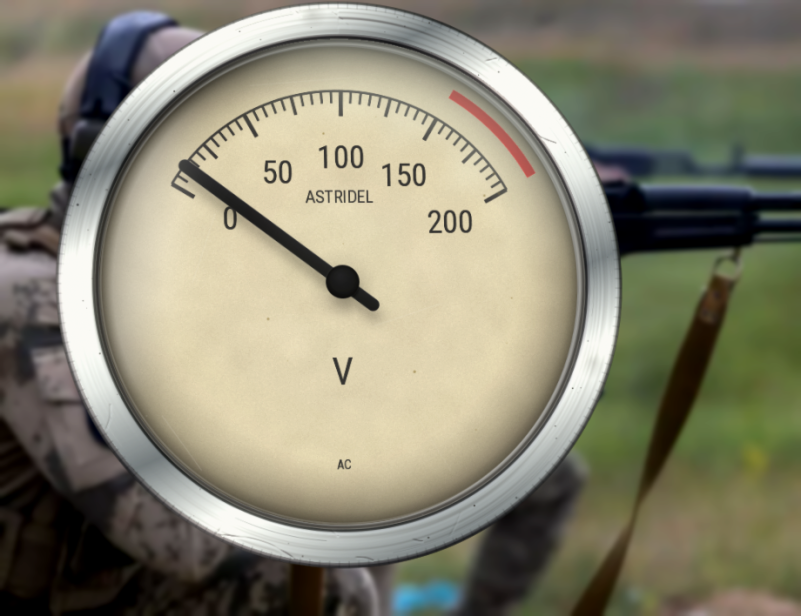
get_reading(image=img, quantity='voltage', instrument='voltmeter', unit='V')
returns 10 V
